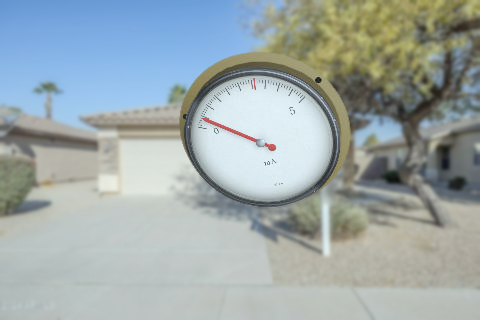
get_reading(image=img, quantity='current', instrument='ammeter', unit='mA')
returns 0.5 mA
